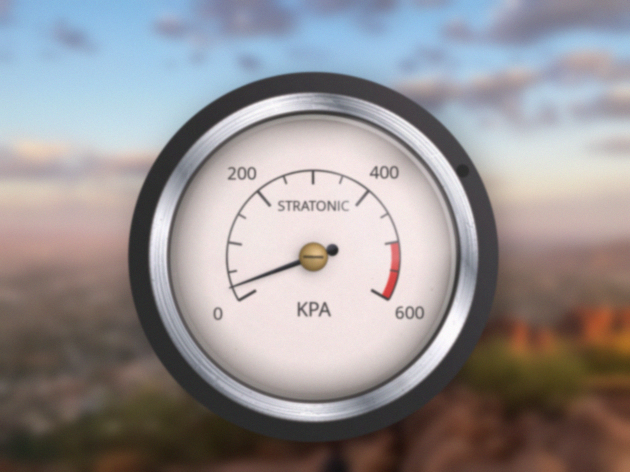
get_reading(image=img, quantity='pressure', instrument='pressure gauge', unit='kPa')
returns 25 kPa
